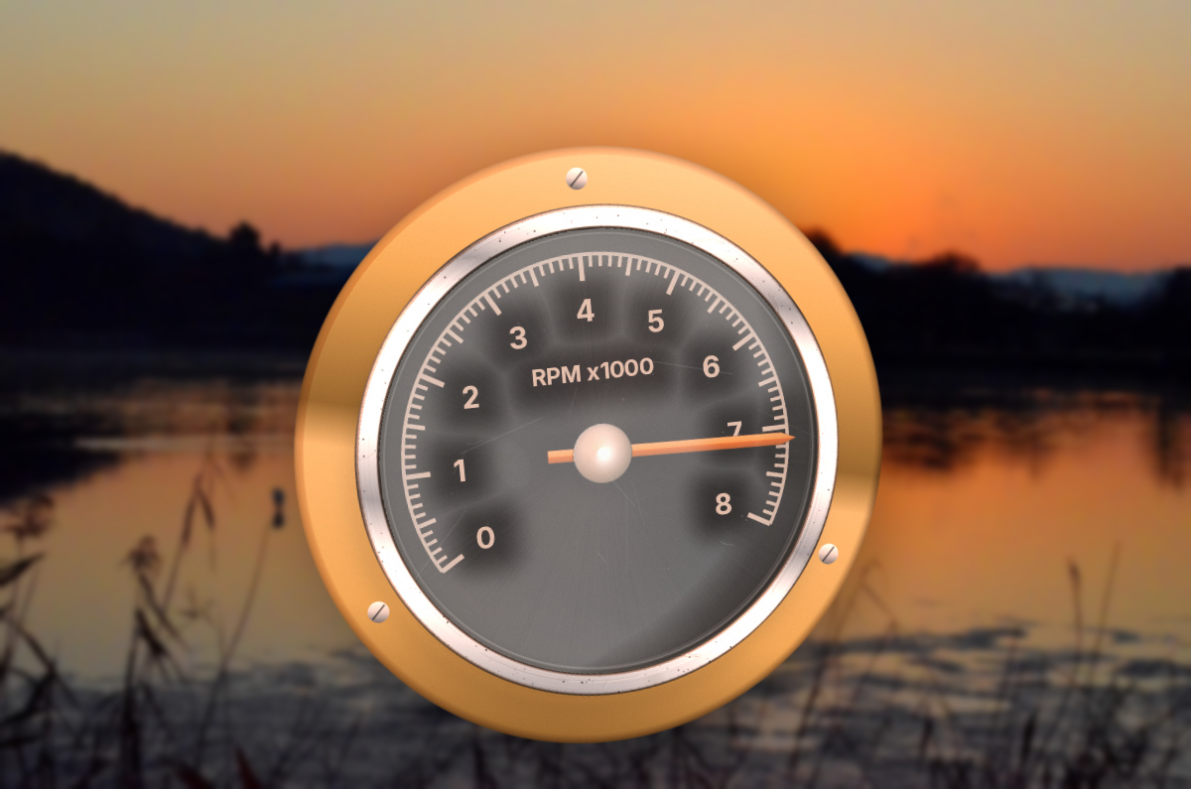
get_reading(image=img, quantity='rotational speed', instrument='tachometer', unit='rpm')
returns 7100 rpm
